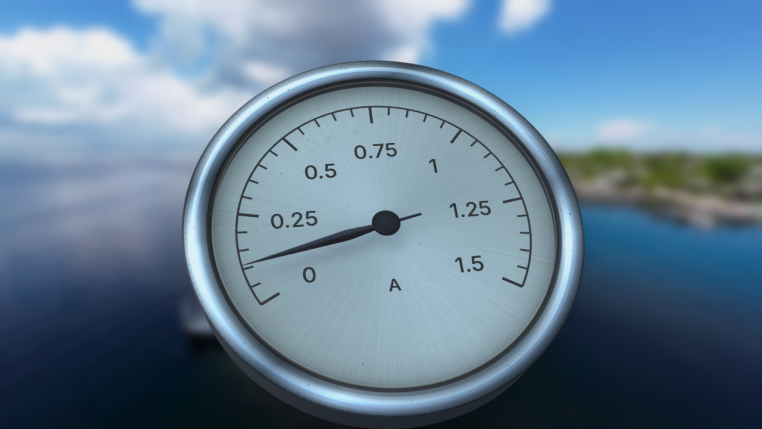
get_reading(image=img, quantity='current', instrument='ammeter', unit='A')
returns 0.1 A
